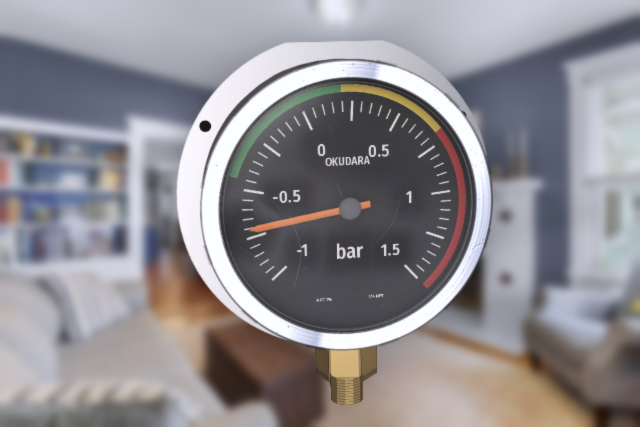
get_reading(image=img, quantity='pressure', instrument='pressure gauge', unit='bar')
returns -0.7 bar
